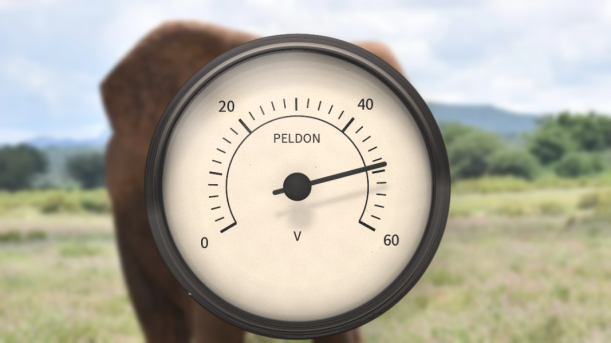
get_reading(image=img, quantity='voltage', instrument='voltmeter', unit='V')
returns 49 V
